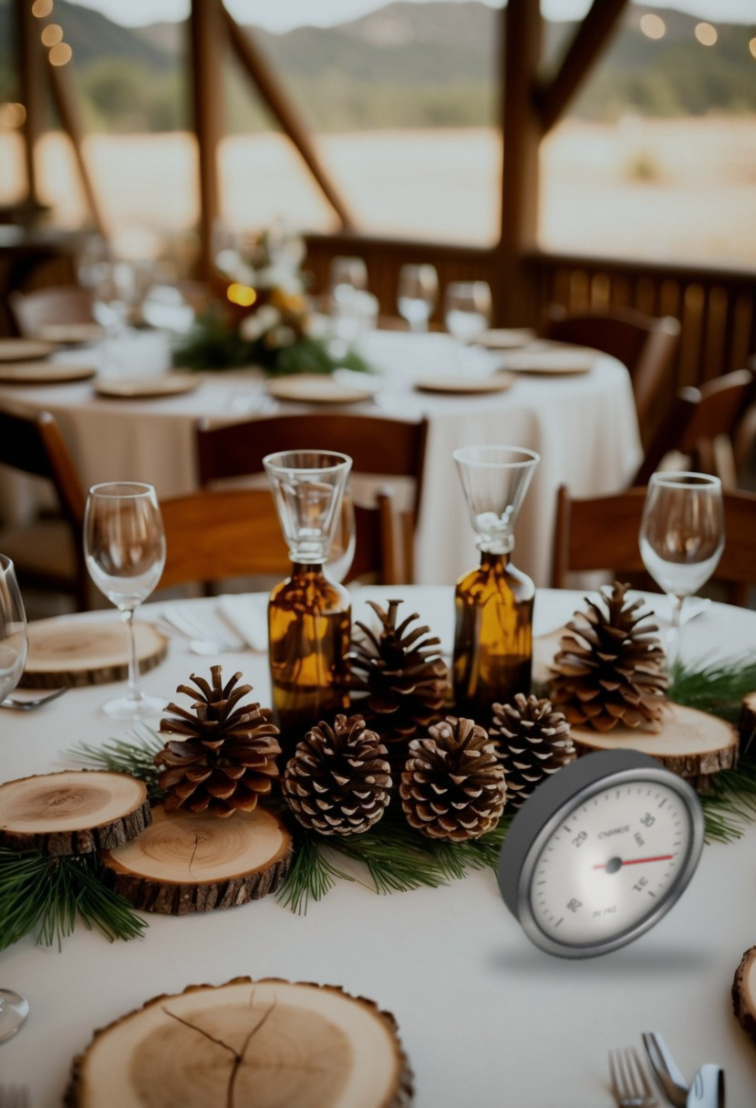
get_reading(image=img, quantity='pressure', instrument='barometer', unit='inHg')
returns 30.6 inHg
